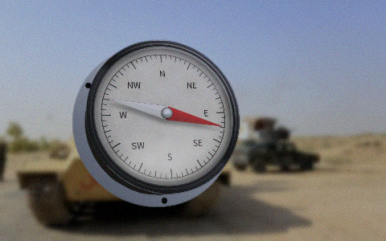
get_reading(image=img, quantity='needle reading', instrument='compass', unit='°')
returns 105 °
